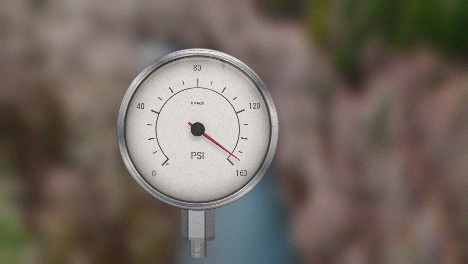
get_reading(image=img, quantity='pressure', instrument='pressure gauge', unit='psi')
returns 155 psi
